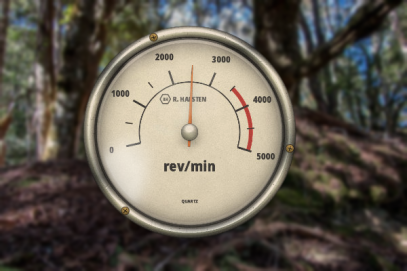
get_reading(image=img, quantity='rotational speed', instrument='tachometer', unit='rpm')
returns 2500 rpm
